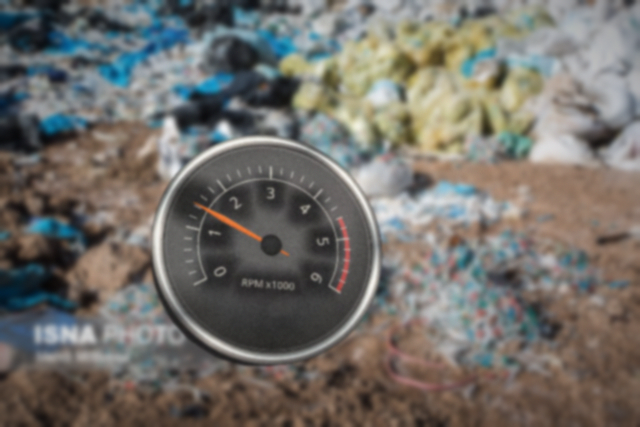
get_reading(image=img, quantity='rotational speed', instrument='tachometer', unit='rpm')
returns 1400 rpm
